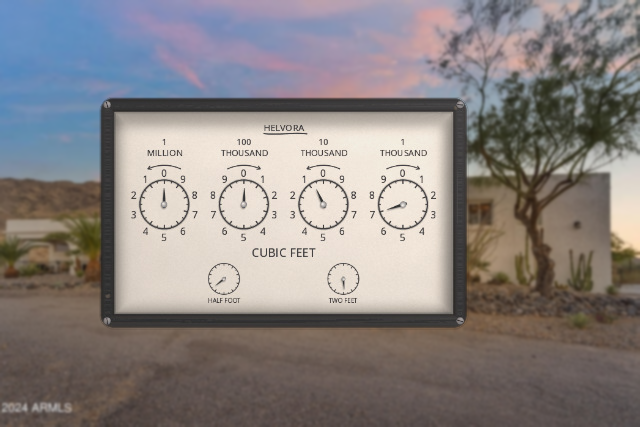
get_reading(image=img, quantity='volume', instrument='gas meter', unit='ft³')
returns 700 ft³
